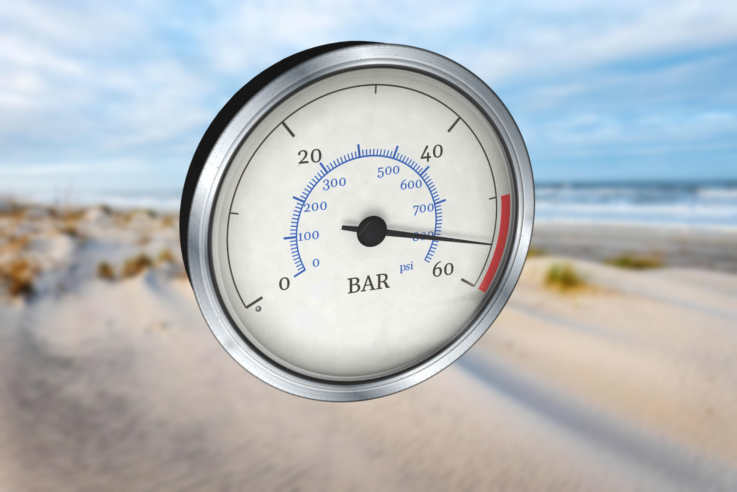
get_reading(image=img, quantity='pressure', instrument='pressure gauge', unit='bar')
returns 55 bar
